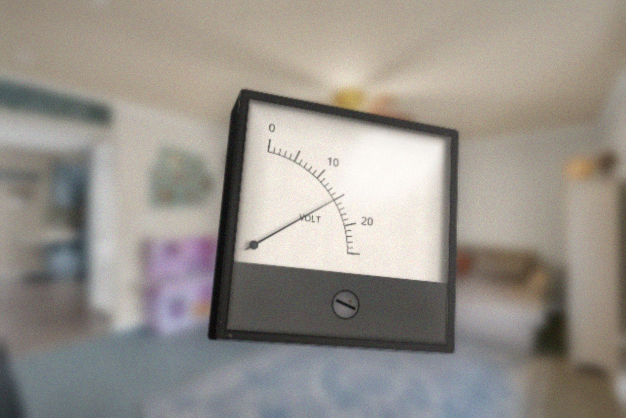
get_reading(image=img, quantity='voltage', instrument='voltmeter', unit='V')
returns 15 V
